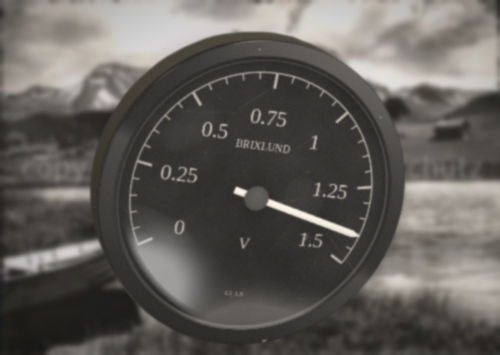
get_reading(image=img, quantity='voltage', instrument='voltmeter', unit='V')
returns 1.4 V
